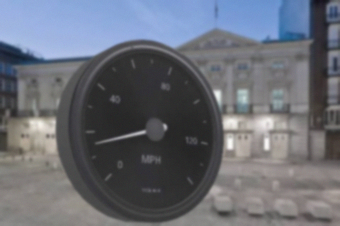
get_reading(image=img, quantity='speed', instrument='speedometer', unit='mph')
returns 15 mph
